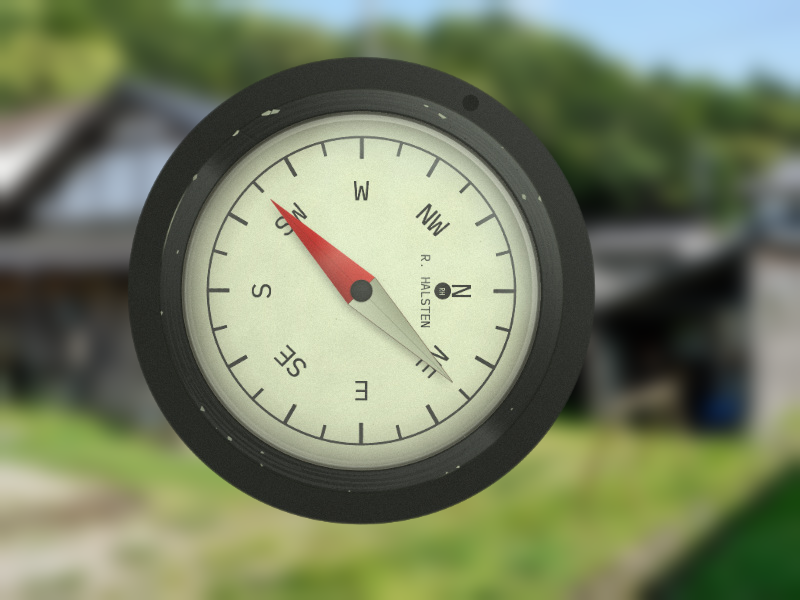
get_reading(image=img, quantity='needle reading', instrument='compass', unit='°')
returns 225 °
